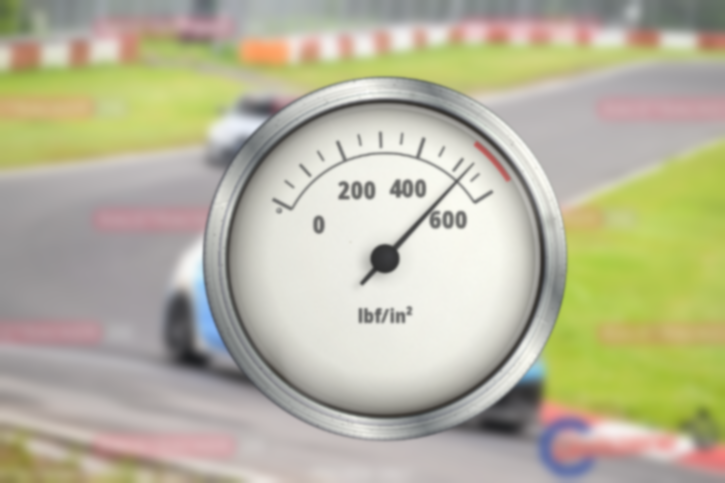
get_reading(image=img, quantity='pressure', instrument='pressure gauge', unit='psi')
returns 525 psi
